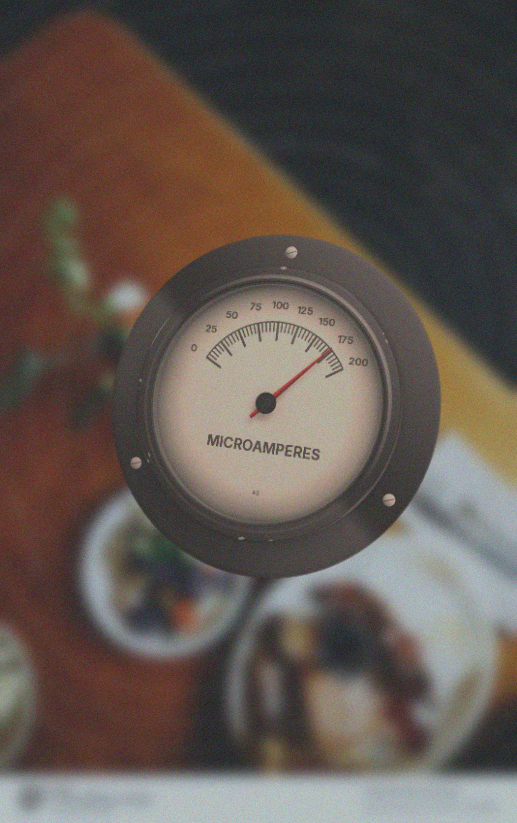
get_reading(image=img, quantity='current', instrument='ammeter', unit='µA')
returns 175 µA
